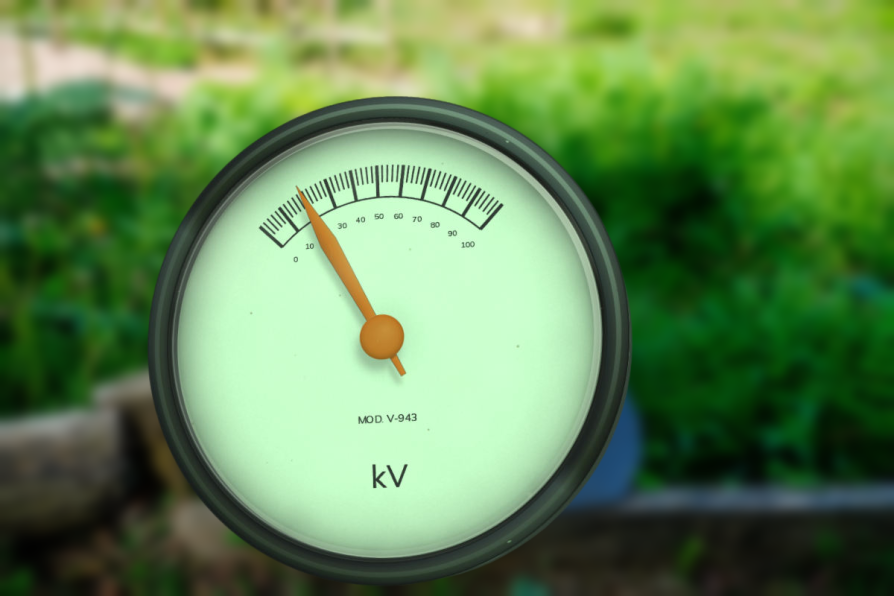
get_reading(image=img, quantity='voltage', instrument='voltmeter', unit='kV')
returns 20 kV
